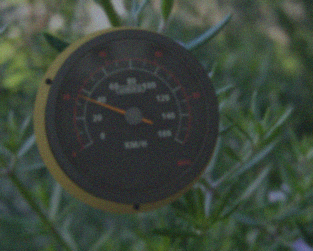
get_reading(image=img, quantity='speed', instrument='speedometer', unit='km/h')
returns 35 km/h
